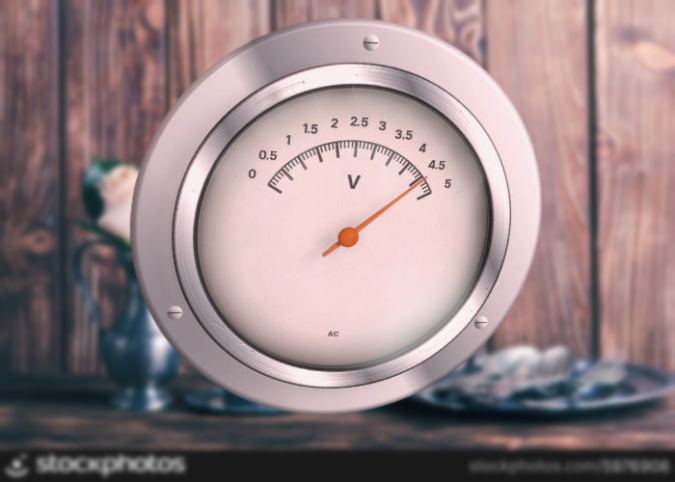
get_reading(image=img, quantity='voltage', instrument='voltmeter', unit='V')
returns 4.5 V
